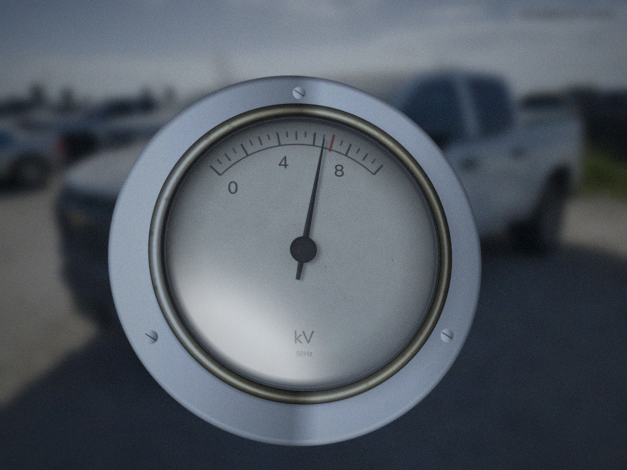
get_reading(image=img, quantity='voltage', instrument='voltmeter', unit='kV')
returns 6.5 kV
